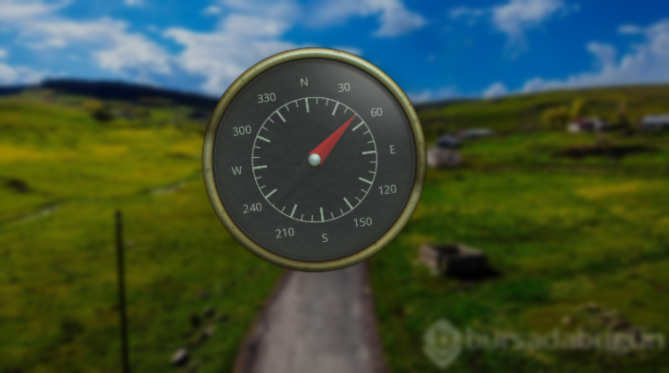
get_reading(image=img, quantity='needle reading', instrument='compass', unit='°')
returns 50 °
